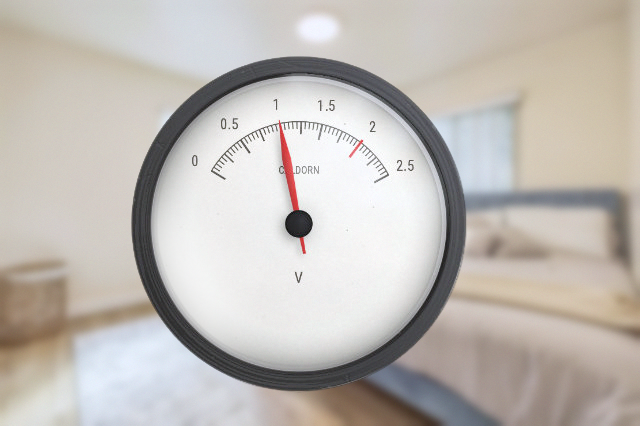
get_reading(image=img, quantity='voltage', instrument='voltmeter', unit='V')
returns 1 V
